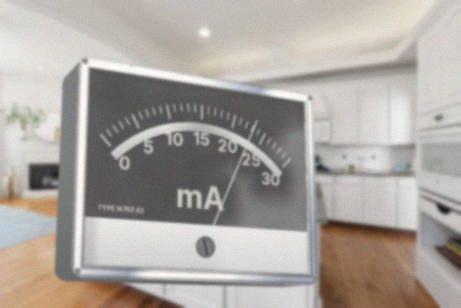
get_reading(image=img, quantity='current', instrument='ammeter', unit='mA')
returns 23 mA
